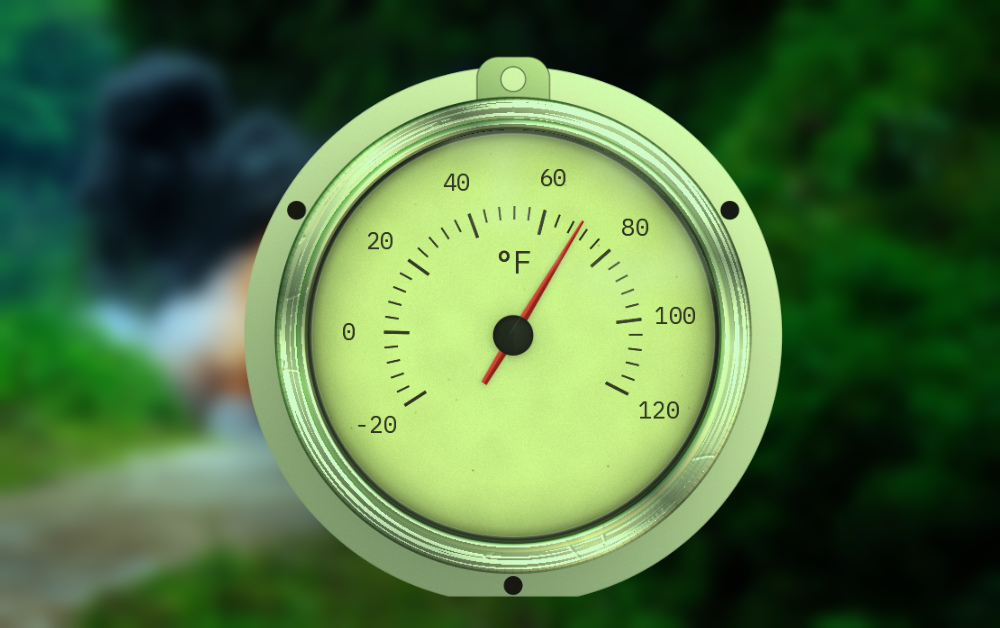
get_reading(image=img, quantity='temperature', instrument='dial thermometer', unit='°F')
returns 70 °F
